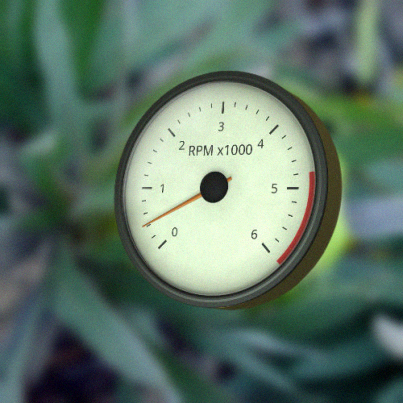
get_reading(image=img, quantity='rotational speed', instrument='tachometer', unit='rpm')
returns 400 rpm
